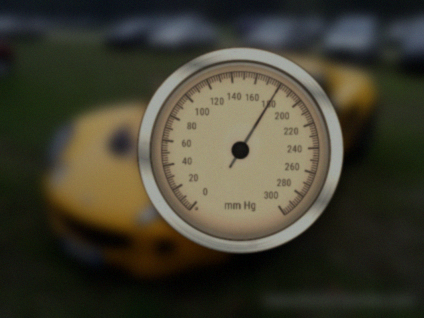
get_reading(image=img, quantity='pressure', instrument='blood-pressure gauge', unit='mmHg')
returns 180 mmHg
